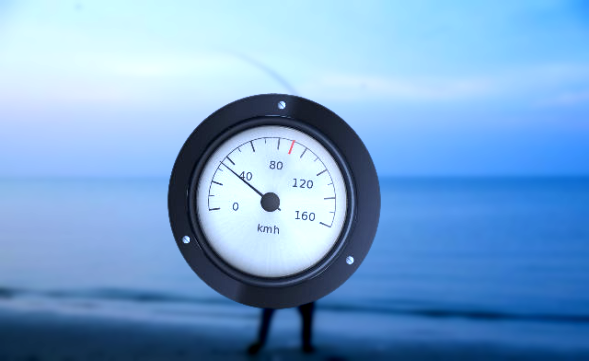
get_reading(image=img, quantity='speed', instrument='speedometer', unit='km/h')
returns 35 km/h
